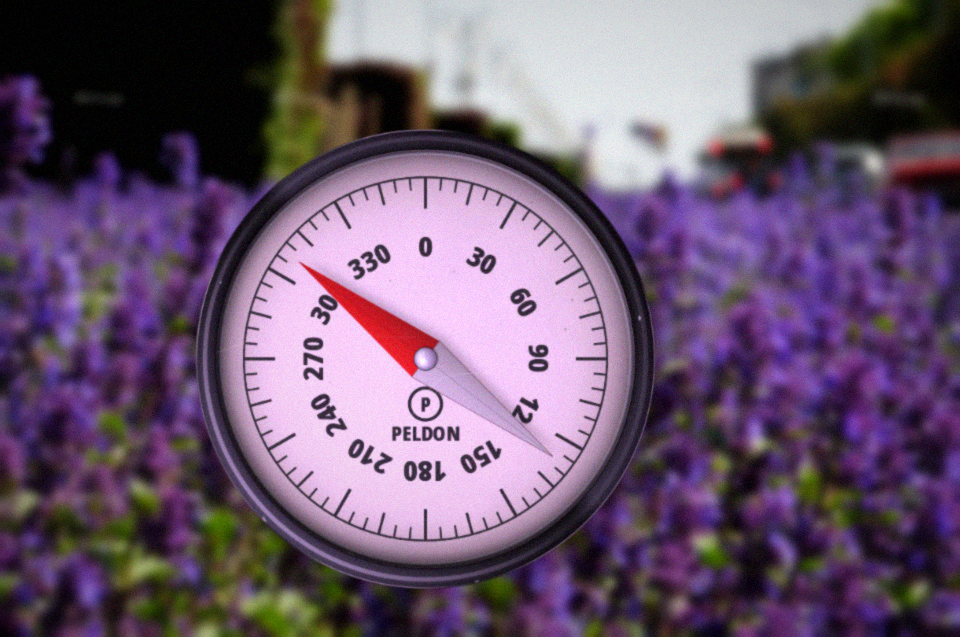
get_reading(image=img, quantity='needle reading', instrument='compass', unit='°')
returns 307.5 °
